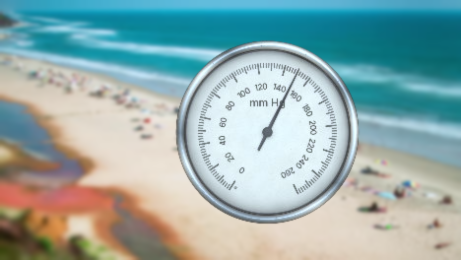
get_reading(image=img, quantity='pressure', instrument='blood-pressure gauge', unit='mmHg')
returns 150 mmHg
